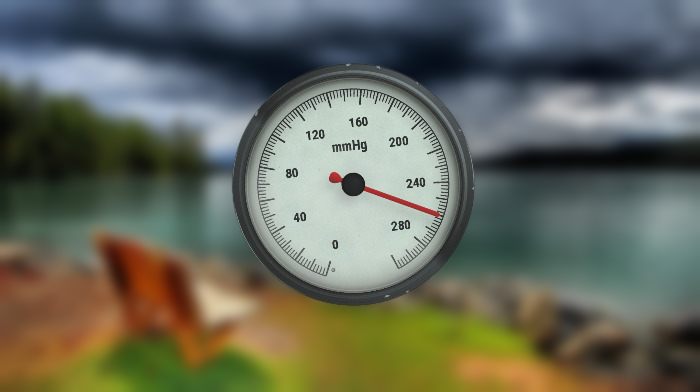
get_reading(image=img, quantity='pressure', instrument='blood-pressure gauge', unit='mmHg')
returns 260 mmHg
